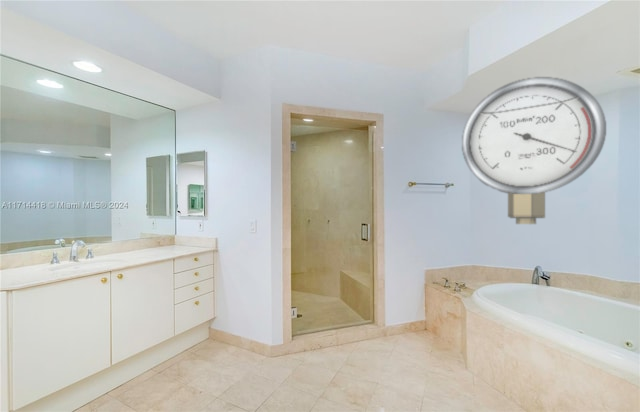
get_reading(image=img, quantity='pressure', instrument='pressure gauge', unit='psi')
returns 280 psi
